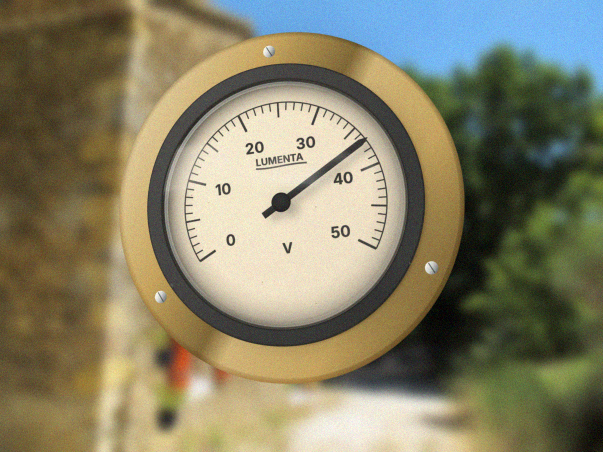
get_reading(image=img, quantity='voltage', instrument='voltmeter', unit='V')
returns 37 V
